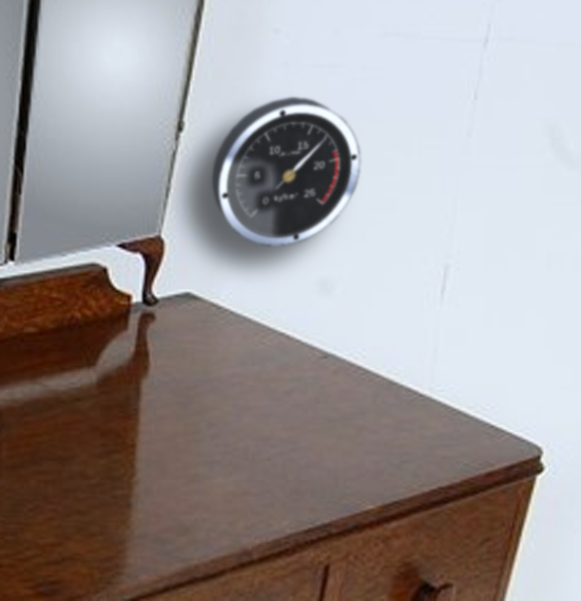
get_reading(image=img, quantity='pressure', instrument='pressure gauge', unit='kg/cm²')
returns 17 kg/cm²
